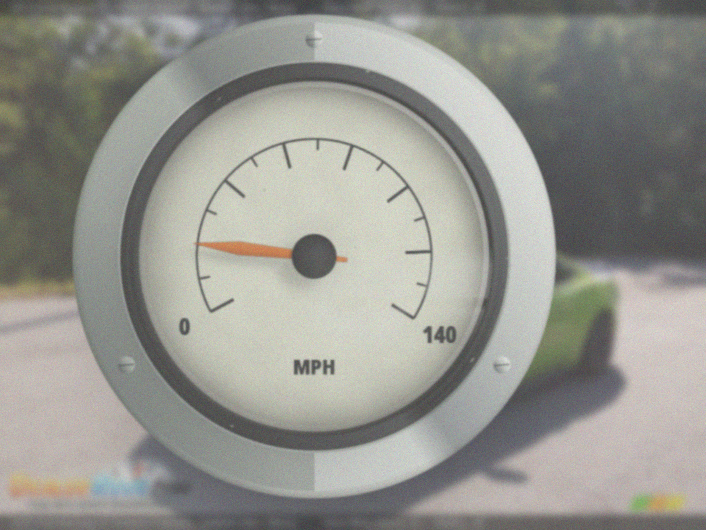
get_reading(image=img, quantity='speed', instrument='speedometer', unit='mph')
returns 20 mph
